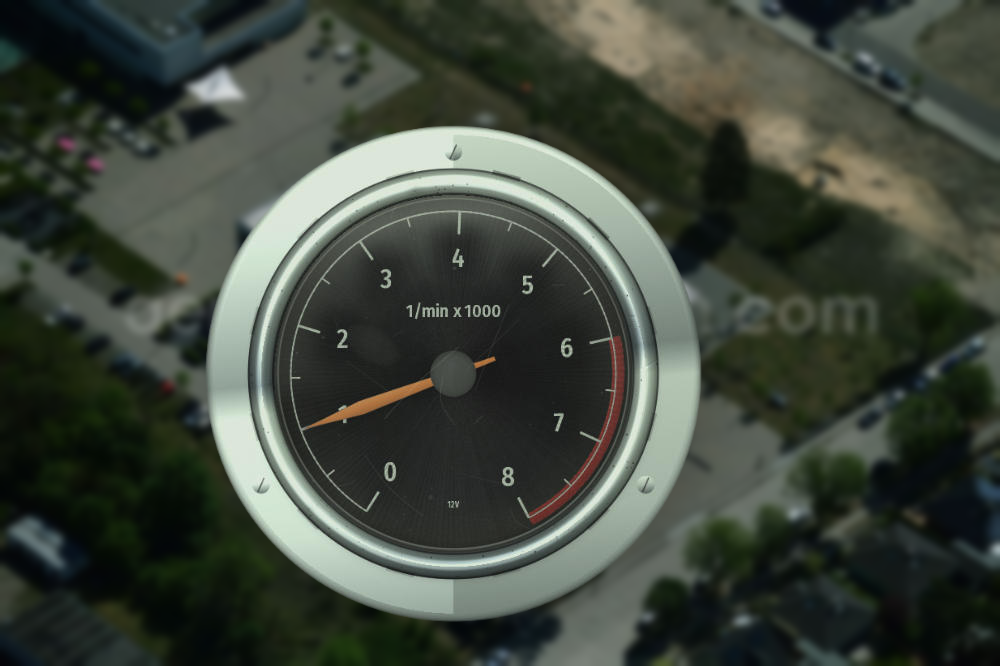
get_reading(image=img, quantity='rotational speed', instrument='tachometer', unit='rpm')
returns 1000 rpm
